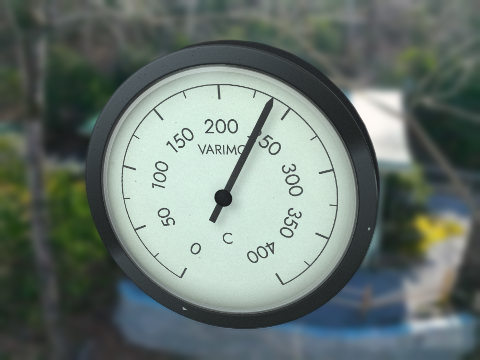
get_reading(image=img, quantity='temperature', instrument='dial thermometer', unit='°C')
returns 237.5 °C
